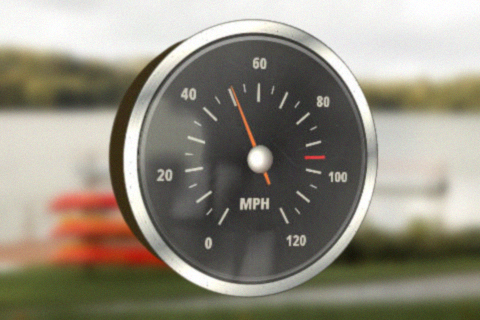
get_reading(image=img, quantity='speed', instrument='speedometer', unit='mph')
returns 50 mph
